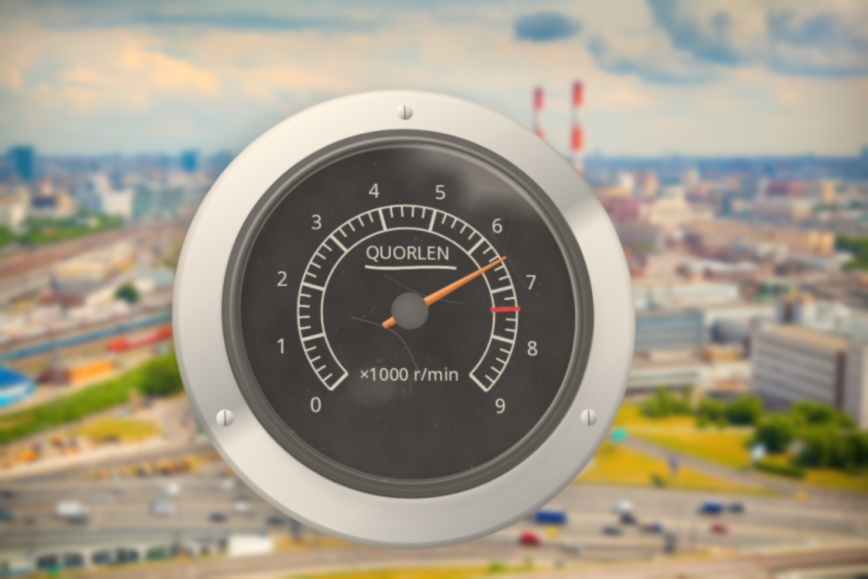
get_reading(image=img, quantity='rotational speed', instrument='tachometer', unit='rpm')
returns 6500 rpm
